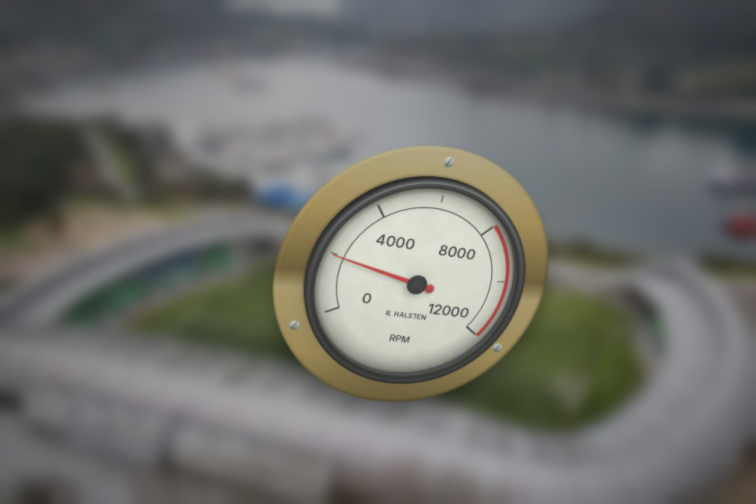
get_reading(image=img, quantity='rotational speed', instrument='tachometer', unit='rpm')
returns 2000 rpm
